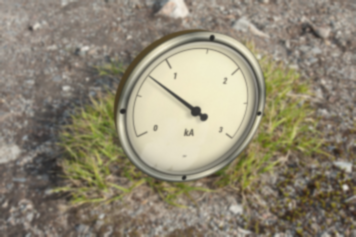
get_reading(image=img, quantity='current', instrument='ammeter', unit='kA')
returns 0.75 kA
